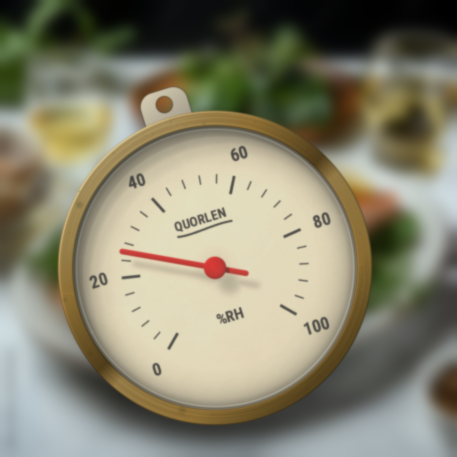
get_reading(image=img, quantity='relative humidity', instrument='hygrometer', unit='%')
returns 26 %
